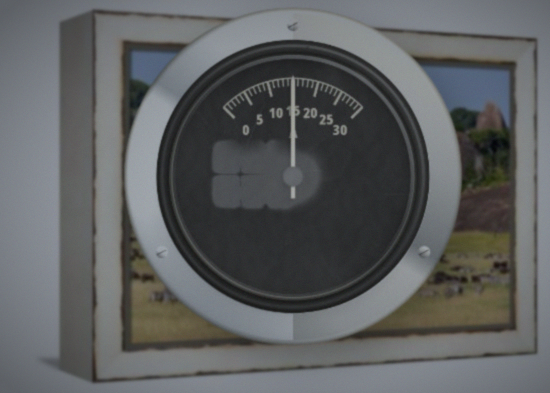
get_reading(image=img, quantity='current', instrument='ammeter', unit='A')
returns 15 A
